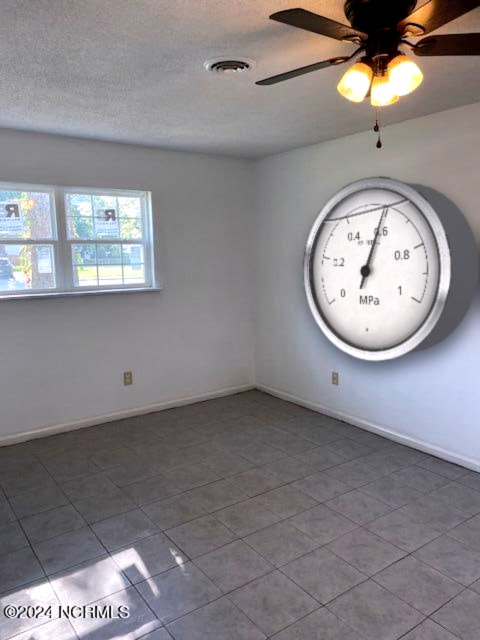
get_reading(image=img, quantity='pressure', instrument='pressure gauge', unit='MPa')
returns 0.6 MPa
